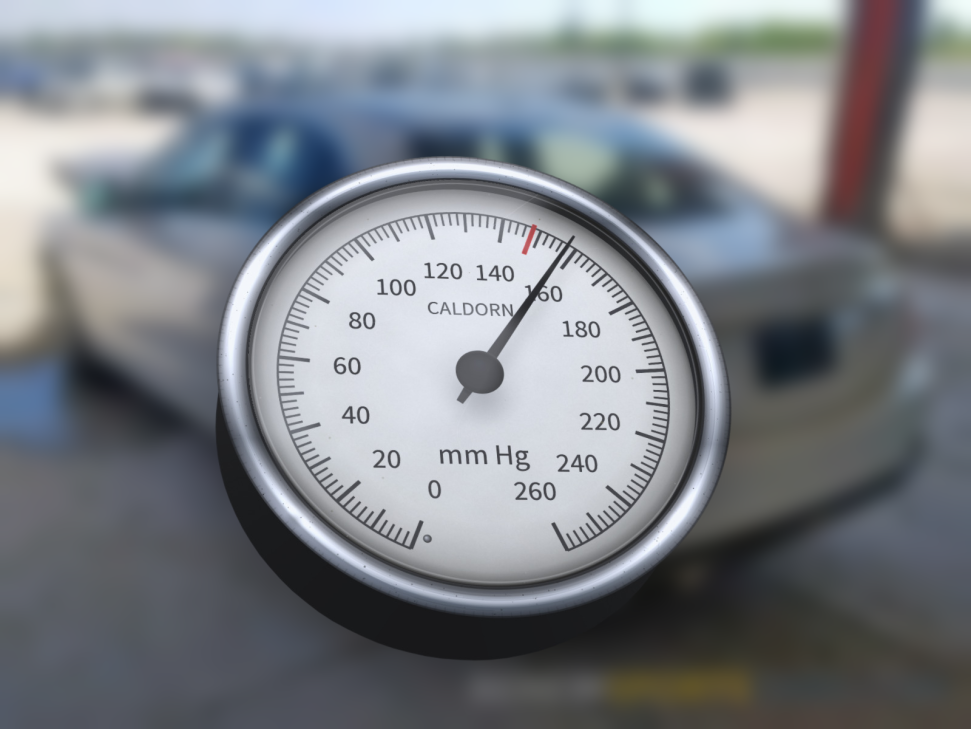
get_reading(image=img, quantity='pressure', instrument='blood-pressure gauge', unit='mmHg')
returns 158 mmHg
